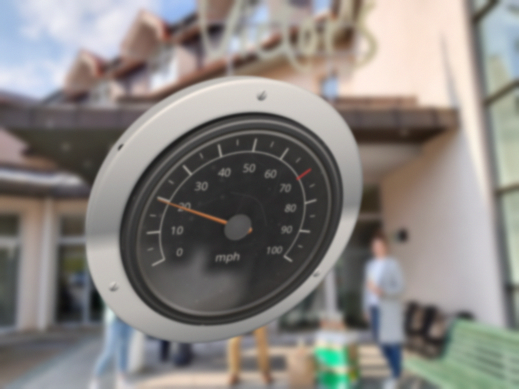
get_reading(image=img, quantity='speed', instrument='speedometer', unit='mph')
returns 20 mph
